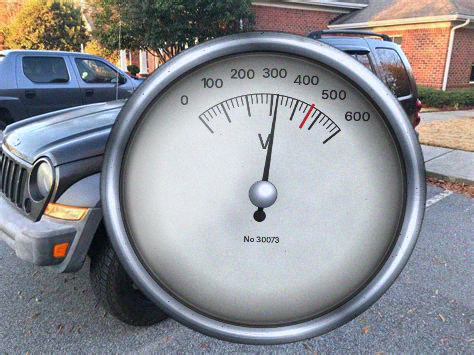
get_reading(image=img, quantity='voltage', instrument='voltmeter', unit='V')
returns 320 V
